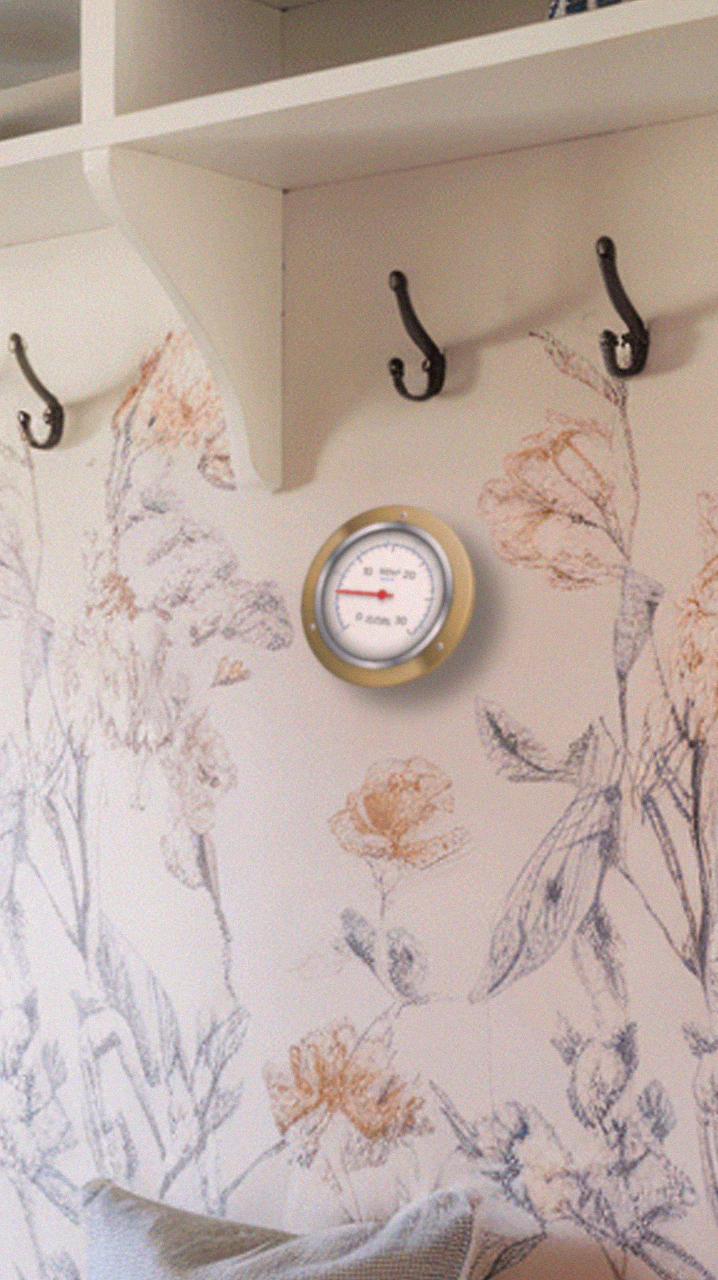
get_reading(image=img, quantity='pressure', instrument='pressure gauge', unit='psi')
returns 5 psi
